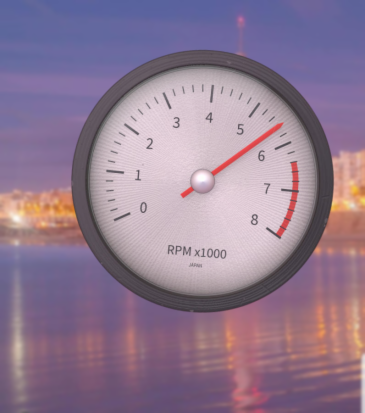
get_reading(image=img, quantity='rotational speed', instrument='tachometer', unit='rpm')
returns 5600 rpm
